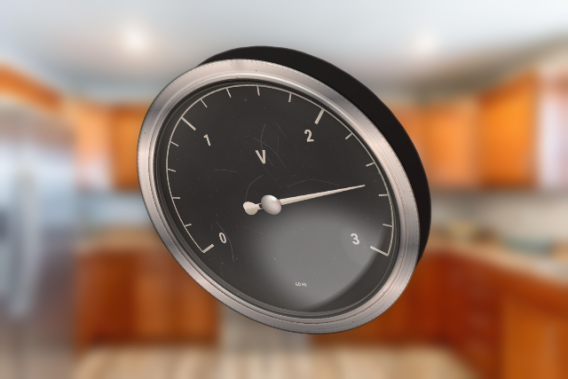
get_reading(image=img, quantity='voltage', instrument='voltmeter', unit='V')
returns 2.5 V
